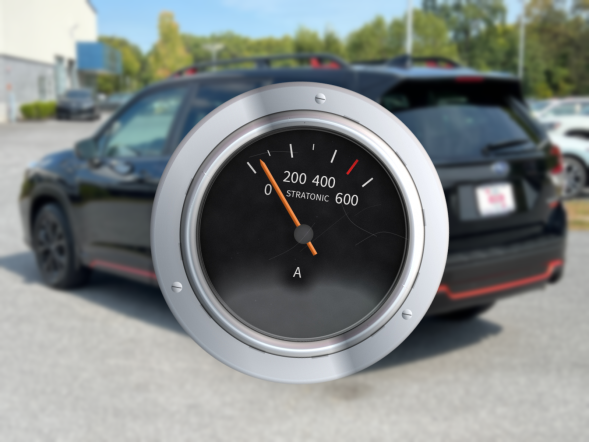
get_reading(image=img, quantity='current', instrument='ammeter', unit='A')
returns 50 A
